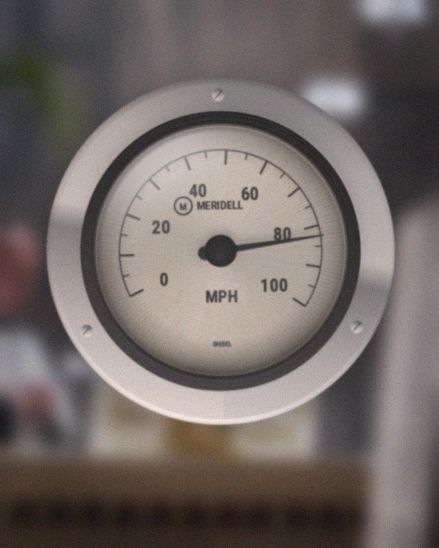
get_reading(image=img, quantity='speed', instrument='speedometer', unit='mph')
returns 82.5 mph
